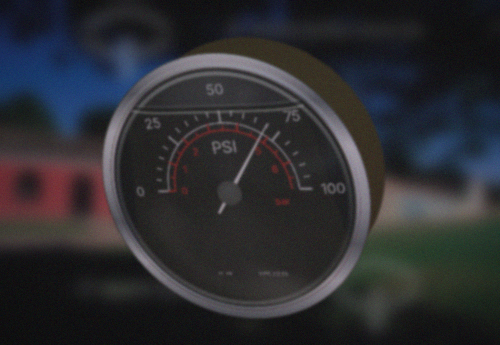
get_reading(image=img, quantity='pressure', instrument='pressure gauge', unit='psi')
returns 70 psi
